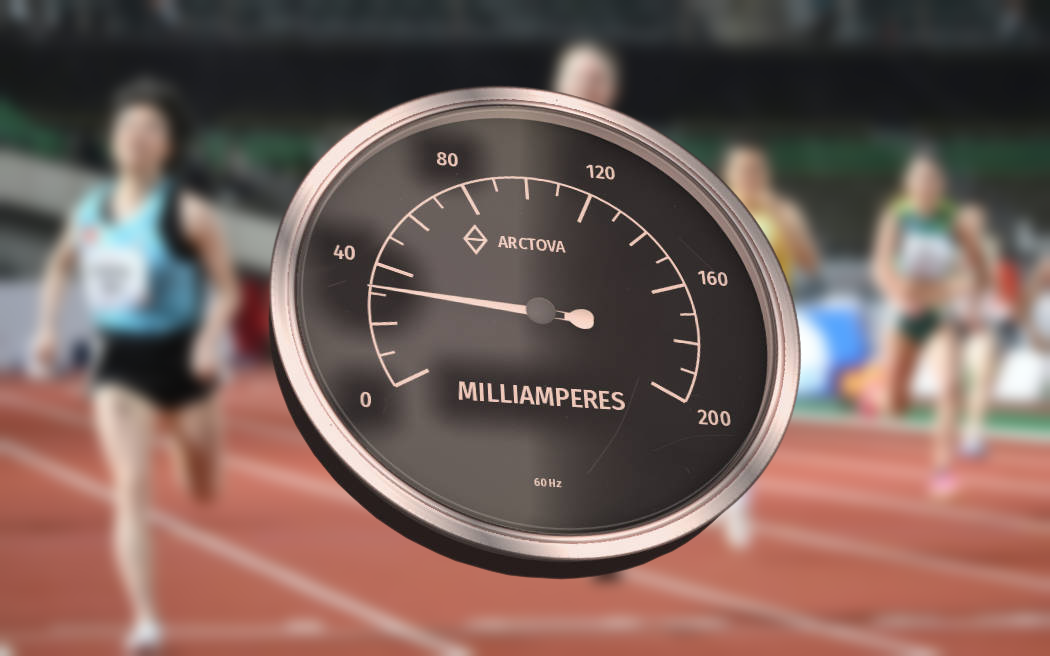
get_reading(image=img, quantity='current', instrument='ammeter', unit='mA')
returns 30 mA
